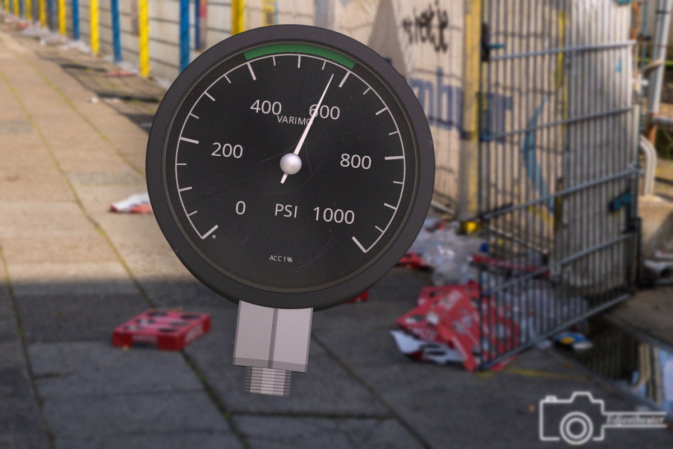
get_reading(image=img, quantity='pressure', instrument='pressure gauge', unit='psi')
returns 575 psi
